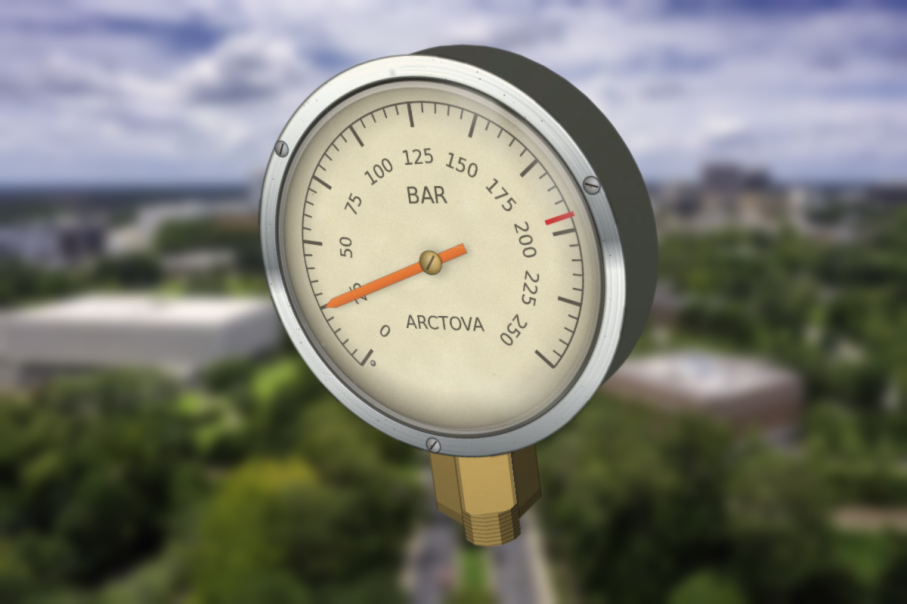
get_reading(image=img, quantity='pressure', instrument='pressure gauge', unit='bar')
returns 25 bar
